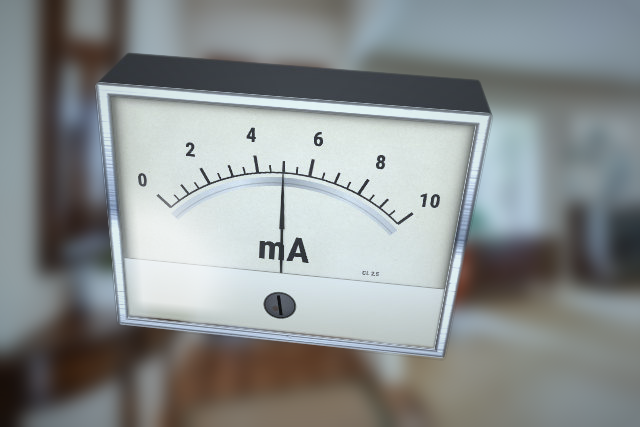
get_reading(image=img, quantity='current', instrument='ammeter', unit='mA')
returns 5 mA
